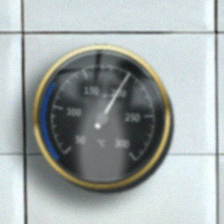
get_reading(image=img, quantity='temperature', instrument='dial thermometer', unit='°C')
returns 200 °C
